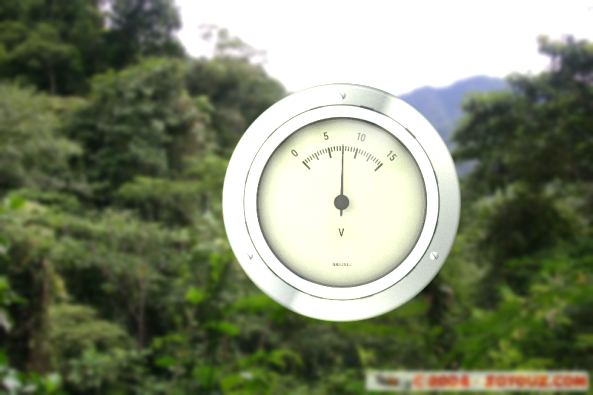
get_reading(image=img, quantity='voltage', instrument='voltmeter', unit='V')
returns 7.5 V
